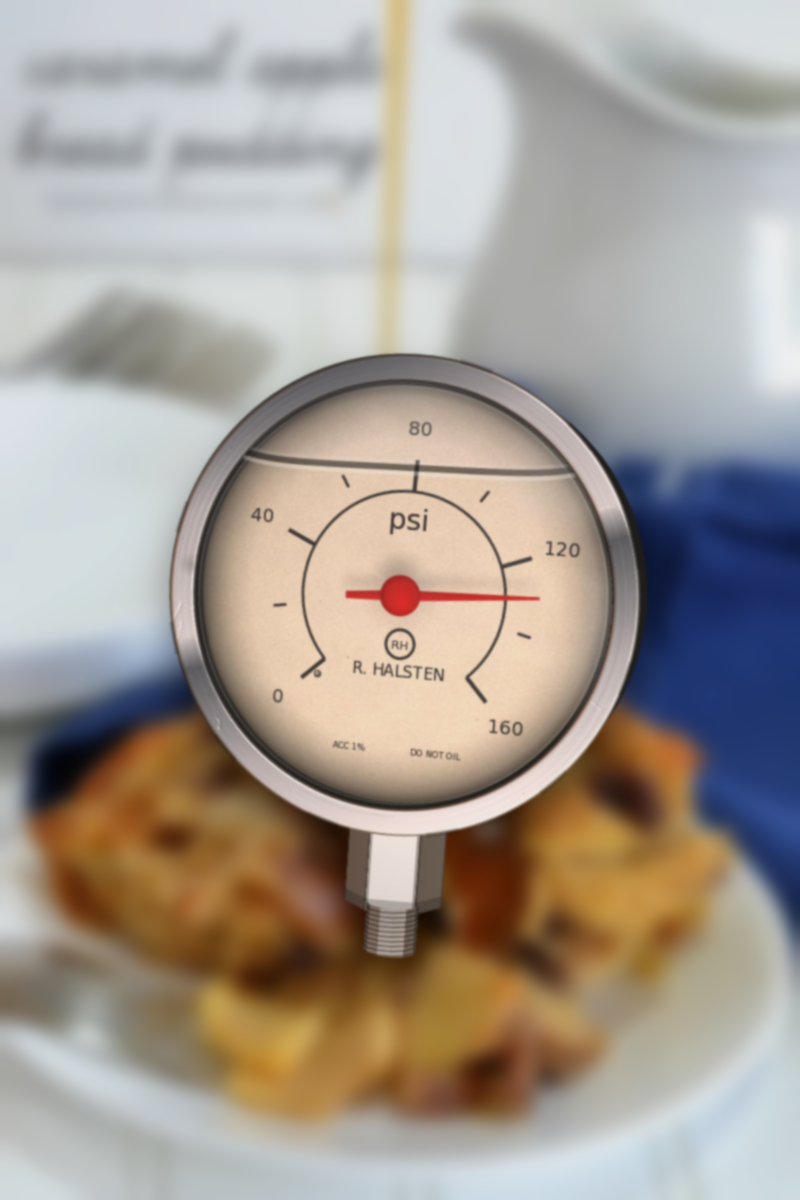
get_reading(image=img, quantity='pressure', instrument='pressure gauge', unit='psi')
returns 130 psi
